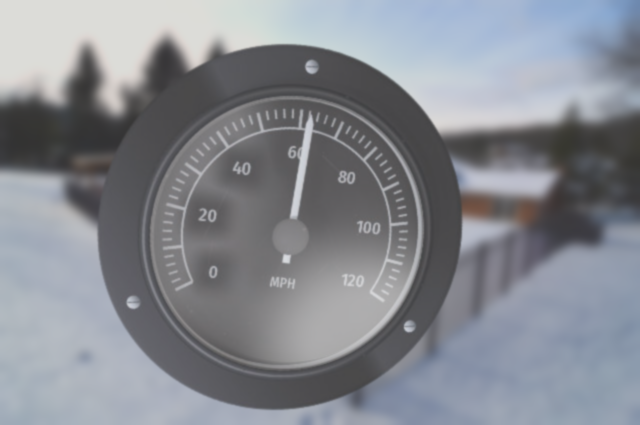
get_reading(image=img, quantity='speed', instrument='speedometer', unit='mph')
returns 62 mph
